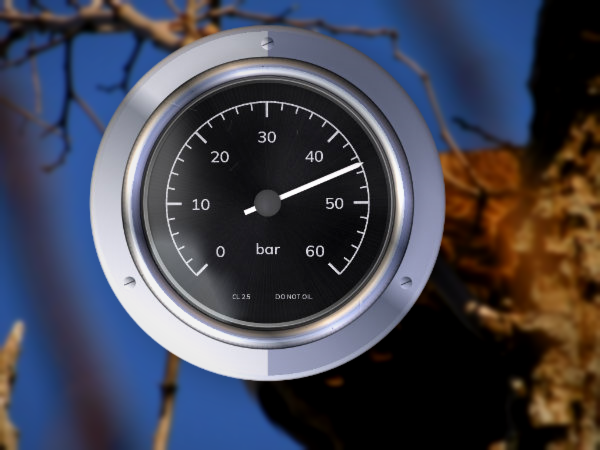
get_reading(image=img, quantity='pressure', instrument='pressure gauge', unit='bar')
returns 45 bar
